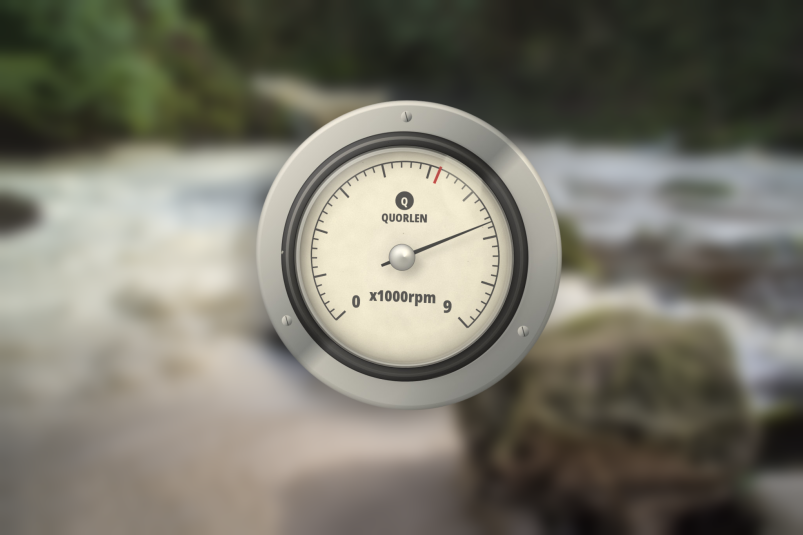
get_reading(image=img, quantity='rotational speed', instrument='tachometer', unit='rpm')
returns 6700 rpm
